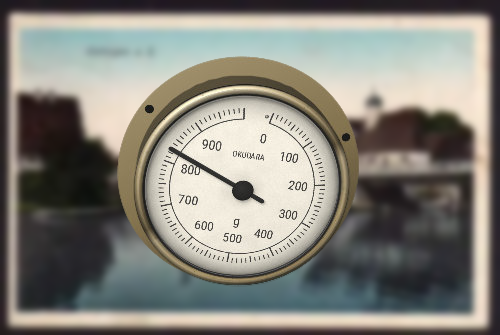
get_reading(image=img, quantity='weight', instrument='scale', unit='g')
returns 830 g
